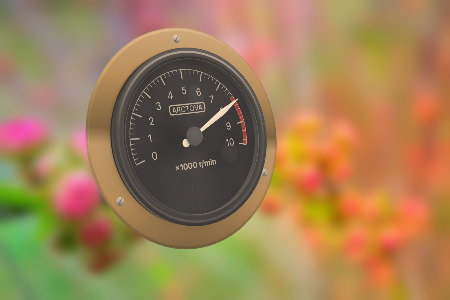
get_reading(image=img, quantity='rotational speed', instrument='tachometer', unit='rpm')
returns 8000 rpm
